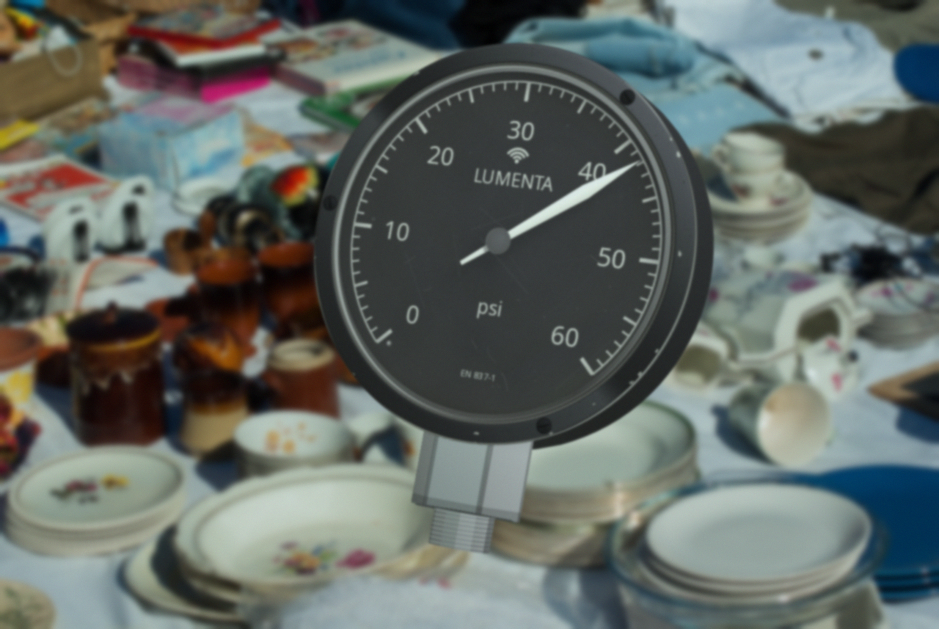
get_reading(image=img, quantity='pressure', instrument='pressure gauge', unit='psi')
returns 42 psi
